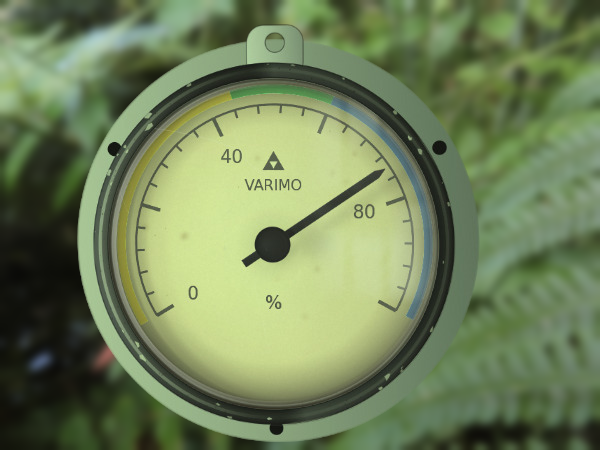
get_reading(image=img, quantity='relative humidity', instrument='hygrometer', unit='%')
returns 74 %
